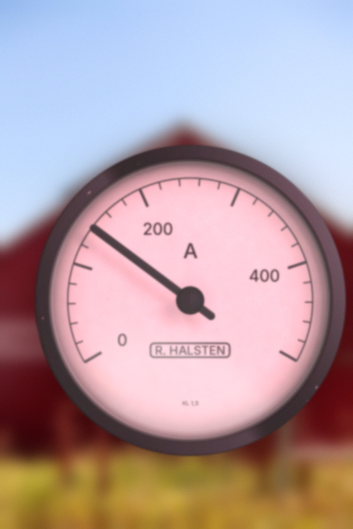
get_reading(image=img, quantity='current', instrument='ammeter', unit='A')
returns 140 A
